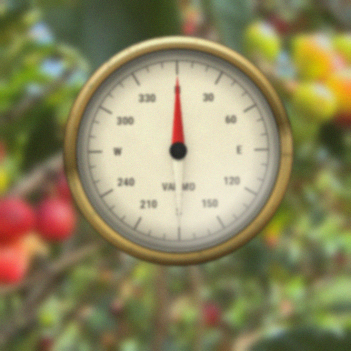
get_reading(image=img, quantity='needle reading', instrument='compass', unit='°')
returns 0 °
